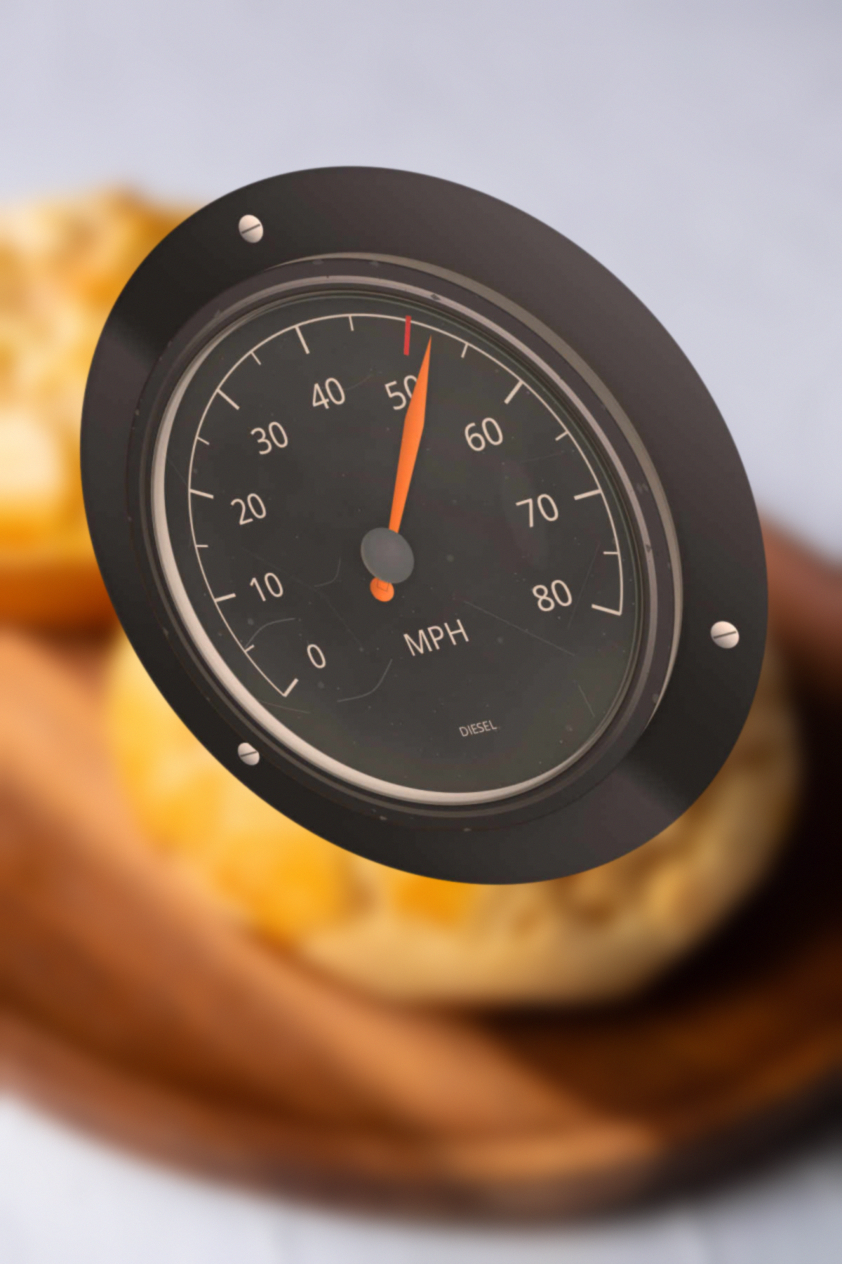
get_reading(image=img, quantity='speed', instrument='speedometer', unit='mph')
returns 52.5 mph
